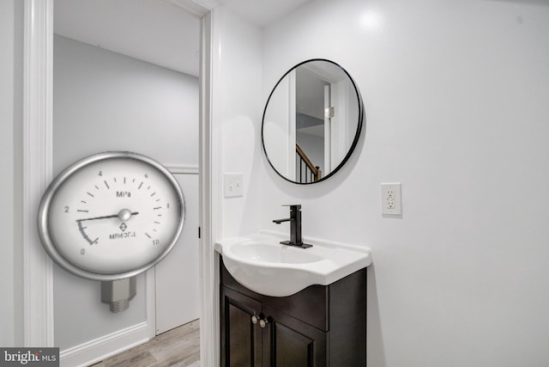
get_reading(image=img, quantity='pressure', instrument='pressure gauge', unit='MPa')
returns 1.5 MPa
